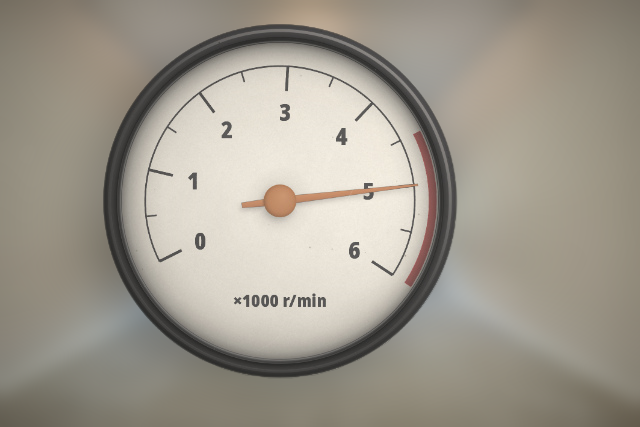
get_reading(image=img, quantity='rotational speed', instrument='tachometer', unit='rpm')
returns 5000 rpm
